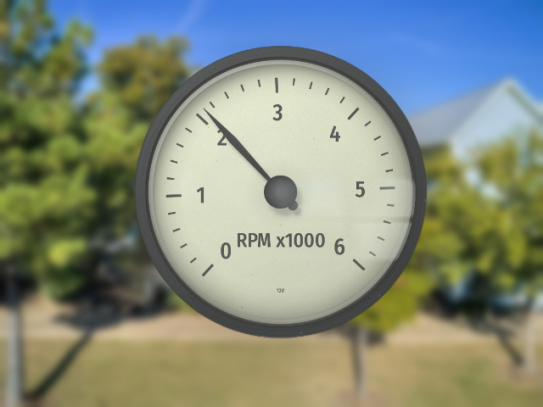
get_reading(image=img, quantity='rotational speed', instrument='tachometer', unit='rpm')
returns 2100 rpm
